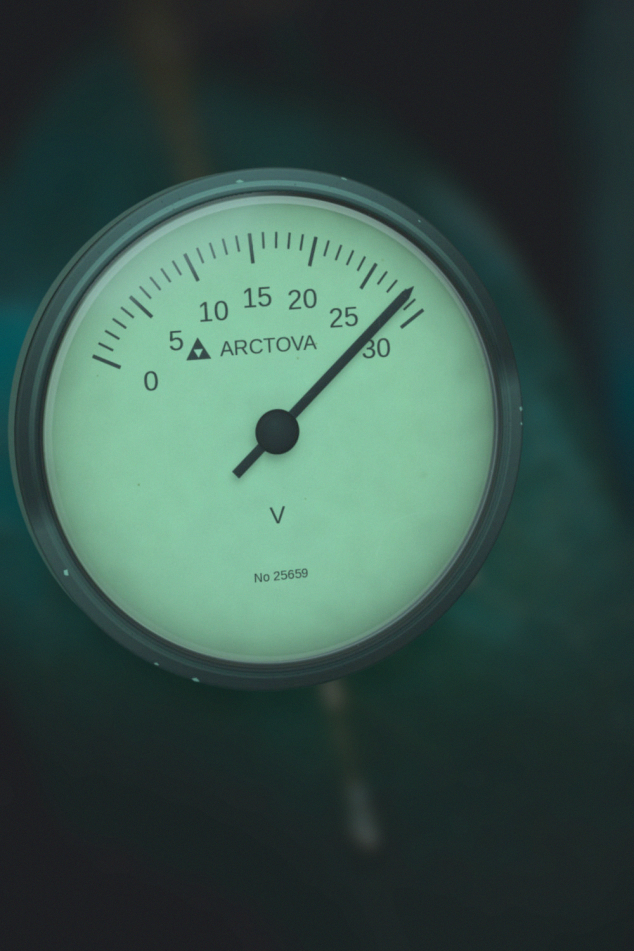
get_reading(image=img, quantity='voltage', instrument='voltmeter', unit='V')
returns 28 V
